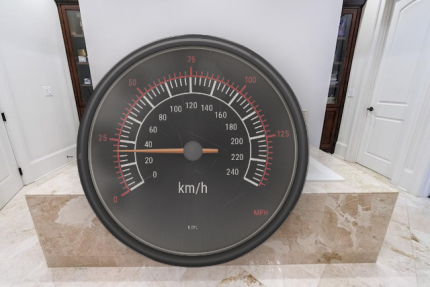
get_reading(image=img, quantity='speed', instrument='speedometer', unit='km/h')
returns 32 km/h
